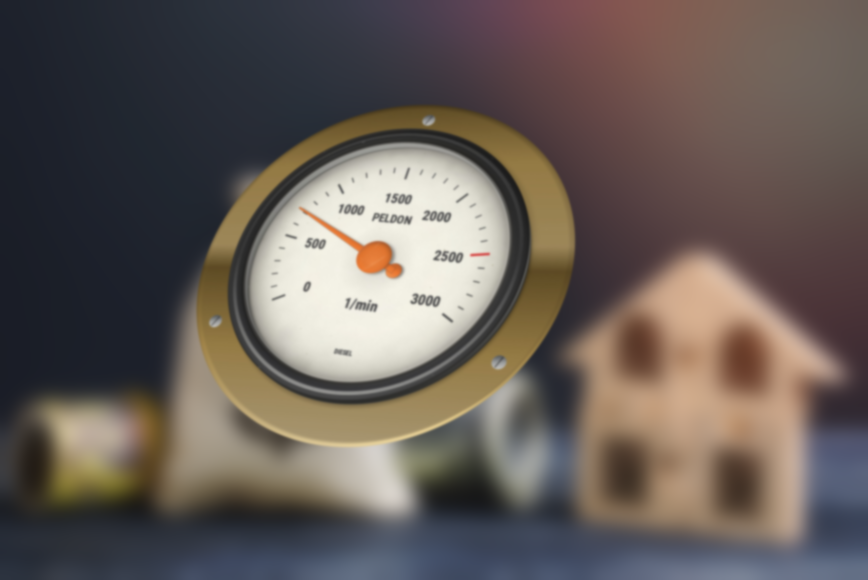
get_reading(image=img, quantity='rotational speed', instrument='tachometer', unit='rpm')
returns 700 rpm
